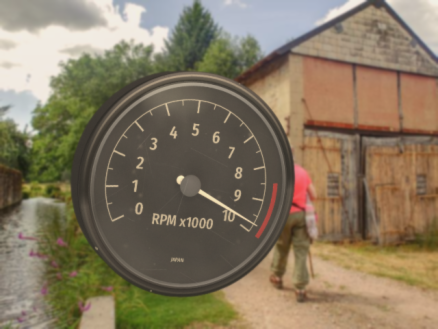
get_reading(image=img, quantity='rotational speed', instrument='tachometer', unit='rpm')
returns 9750 rpm
